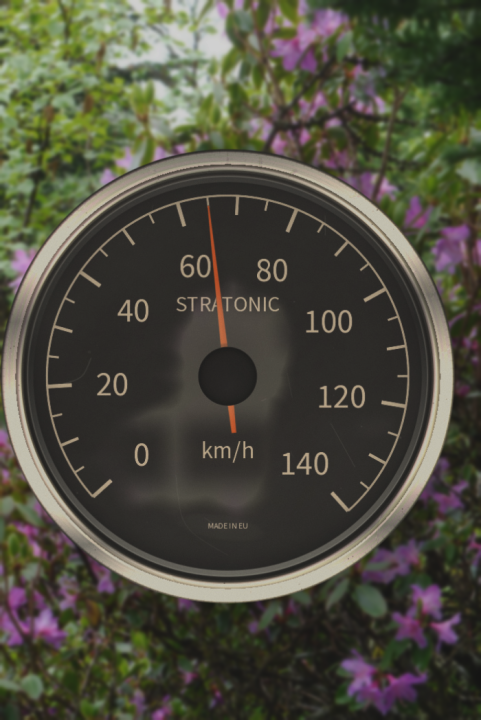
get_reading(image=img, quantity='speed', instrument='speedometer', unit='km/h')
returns 65 km/h
